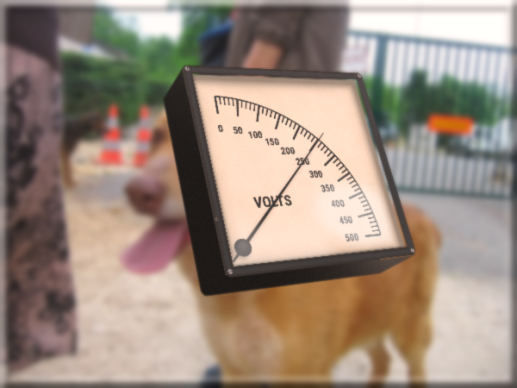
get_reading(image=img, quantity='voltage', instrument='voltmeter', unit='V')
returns 250 V
